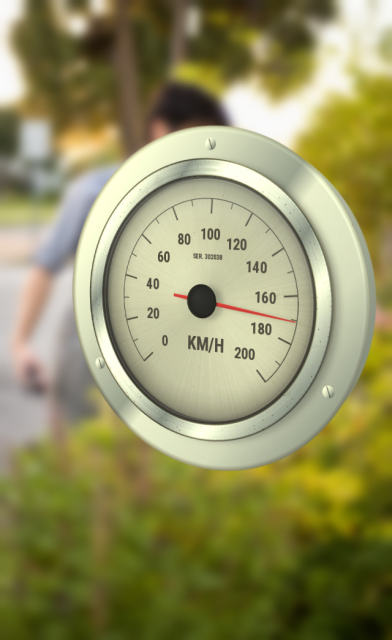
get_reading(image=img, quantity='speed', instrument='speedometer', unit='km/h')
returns 170 km/h
